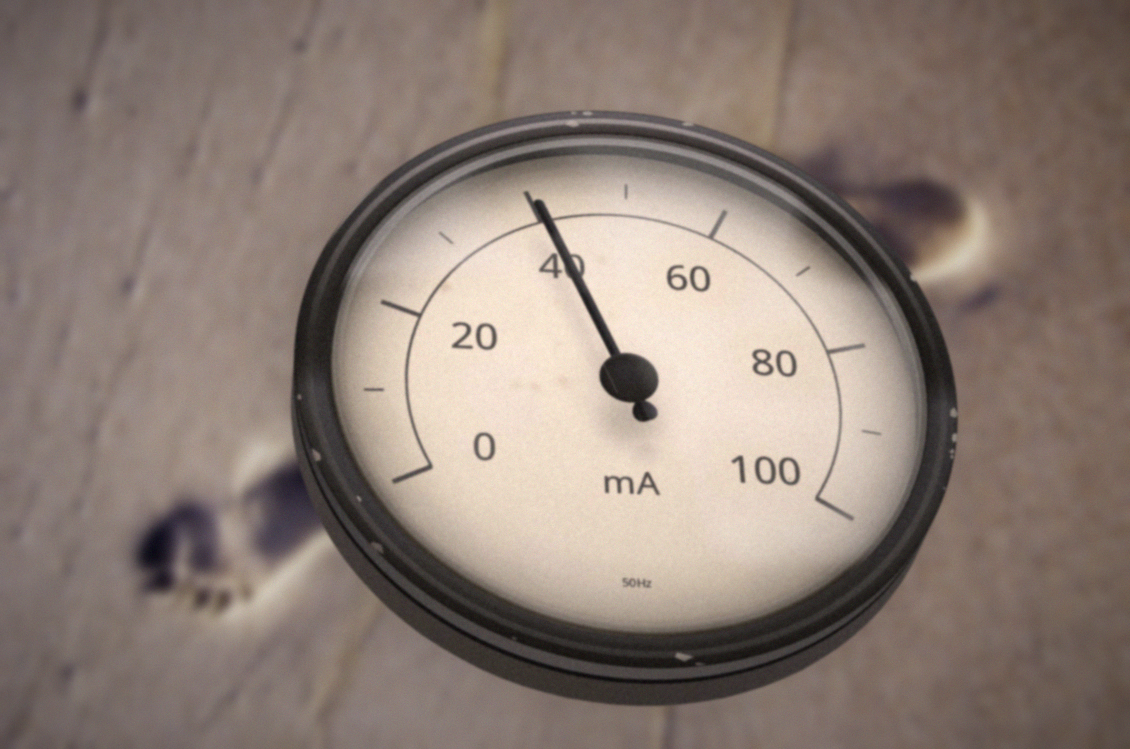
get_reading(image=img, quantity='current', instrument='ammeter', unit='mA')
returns 40 mA
